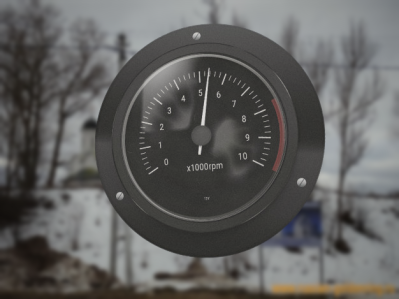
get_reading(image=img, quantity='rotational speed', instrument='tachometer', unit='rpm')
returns 5400 rpm
